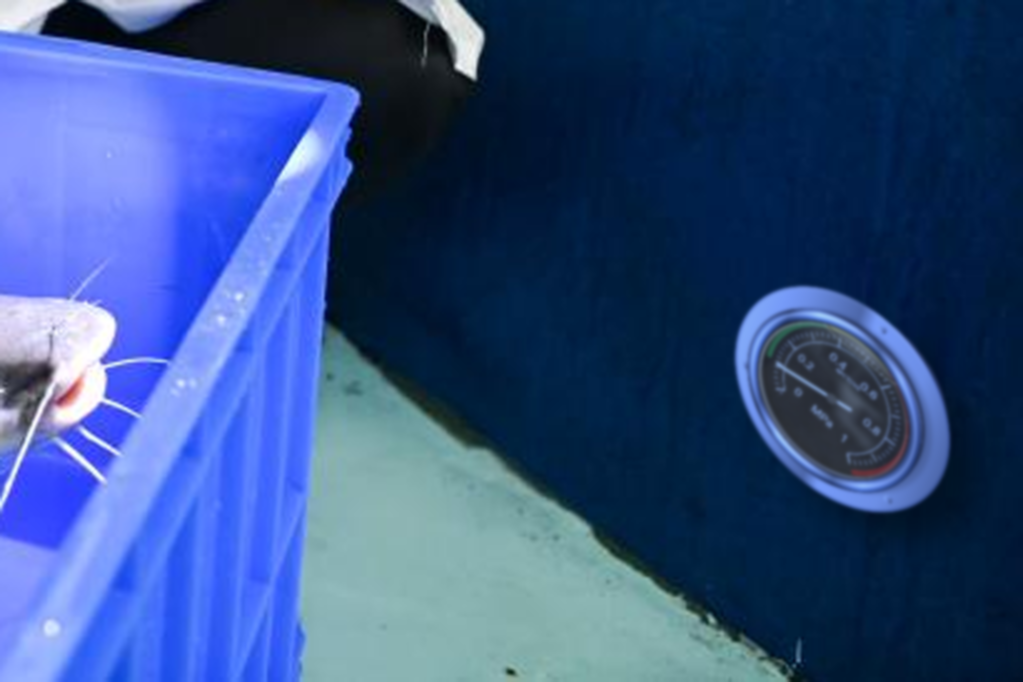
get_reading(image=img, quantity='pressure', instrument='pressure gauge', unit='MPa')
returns 0.1 MPa
